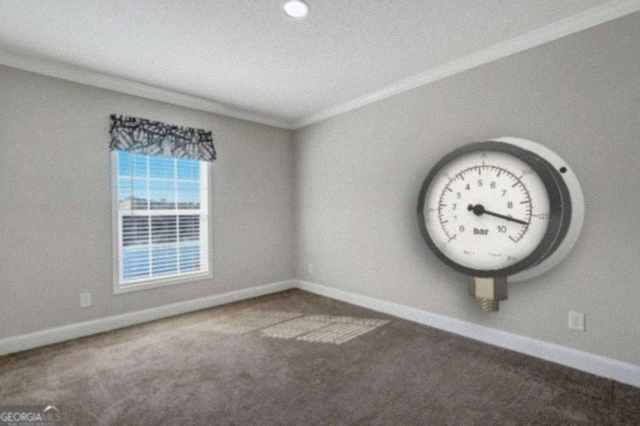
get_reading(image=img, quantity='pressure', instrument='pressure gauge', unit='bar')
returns 9 bar
